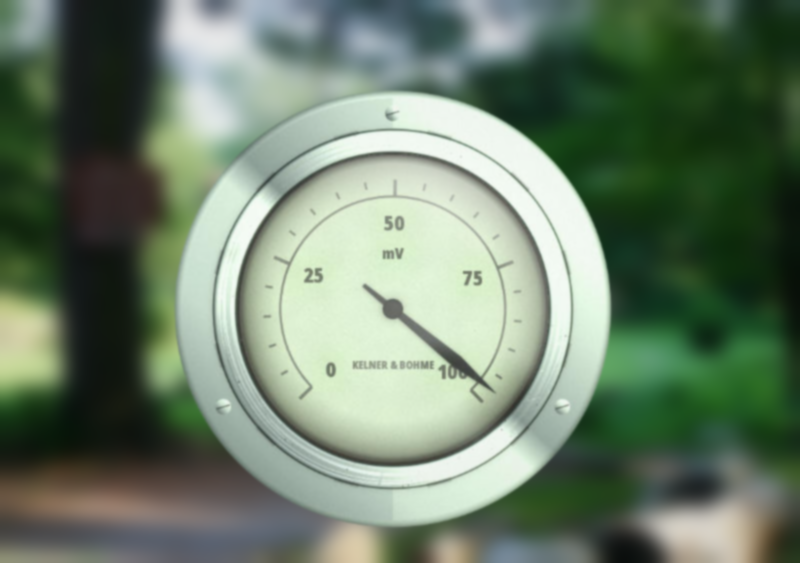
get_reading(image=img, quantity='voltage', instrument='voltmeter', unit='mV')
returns 97.5 mV
